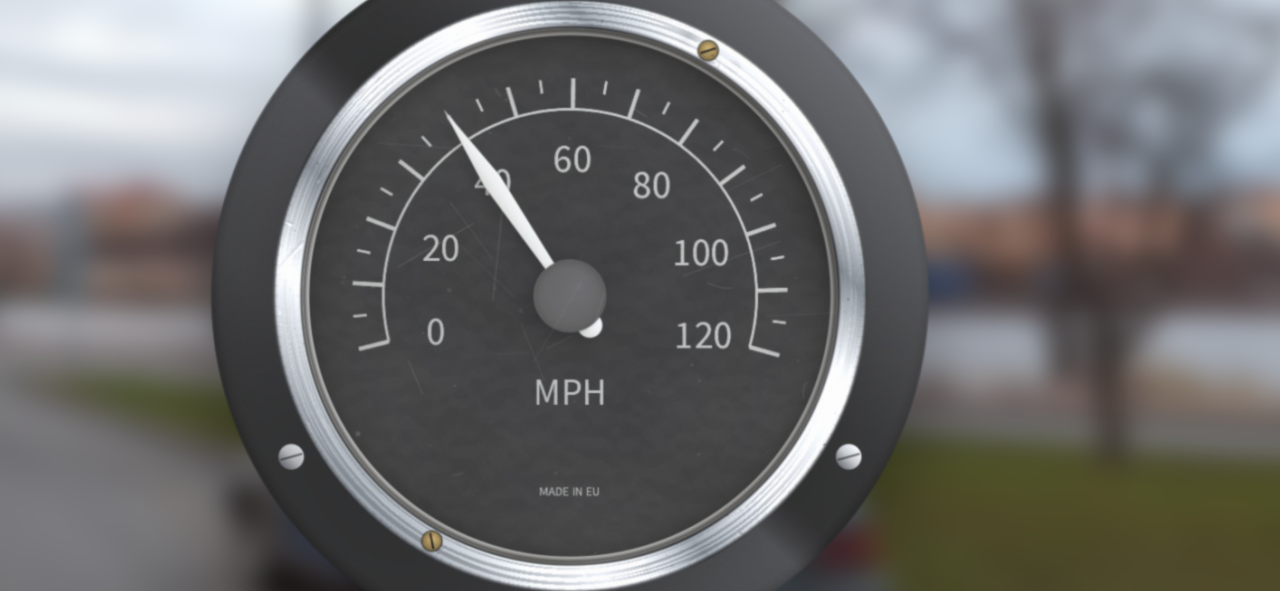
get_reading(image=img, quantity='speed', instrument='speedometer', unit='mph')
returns 40 mph
